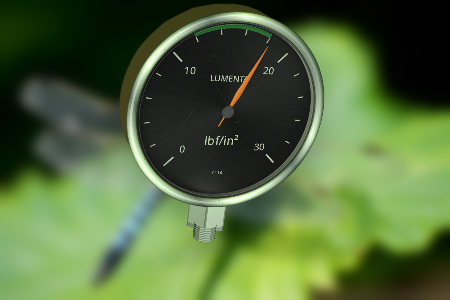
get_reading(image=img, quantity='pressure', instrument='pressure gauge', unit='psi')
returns 18 psi
